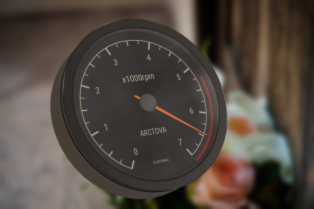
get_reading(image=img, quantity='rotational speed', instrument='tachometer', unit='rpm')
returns 6500 rpm
